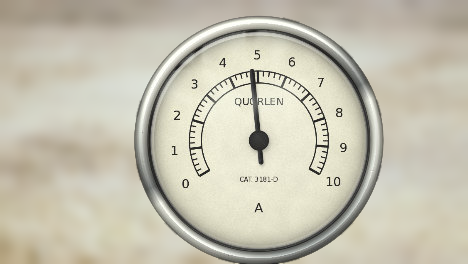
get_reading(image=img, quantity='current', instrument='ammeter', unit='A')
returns 4.8 A
